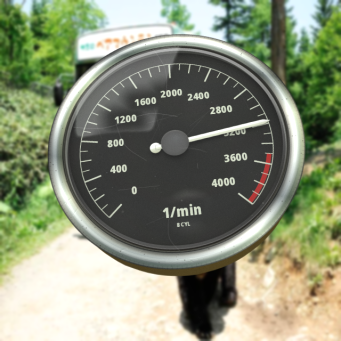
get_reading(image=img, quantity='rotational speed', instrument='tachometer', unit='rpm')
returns 3200 rpm
